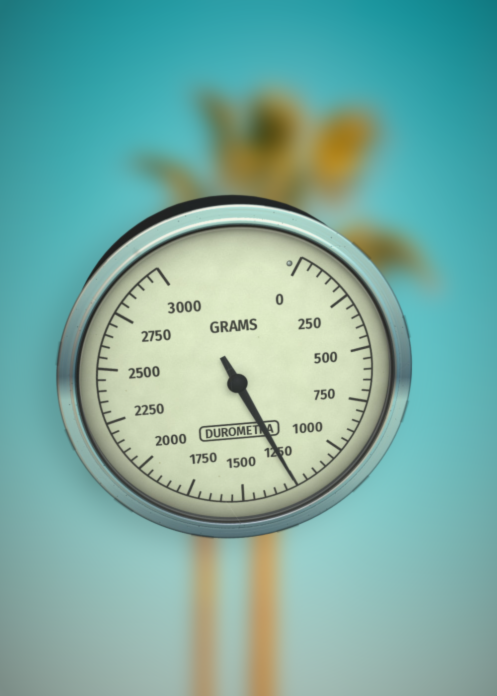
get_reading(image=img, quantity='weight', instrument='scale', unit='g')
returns 1250 g
